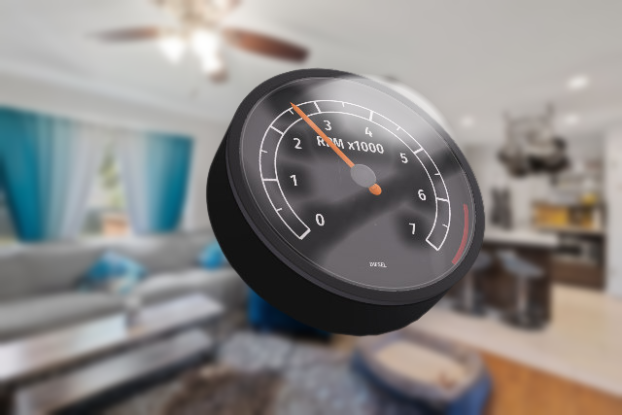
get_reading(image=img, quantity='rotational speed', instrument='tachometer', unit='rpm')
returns 2500 rpm
